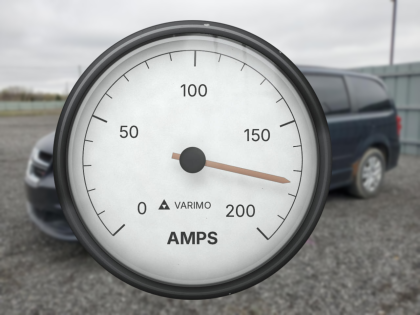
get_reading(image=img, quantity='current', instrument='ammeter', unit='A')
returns 175 A
